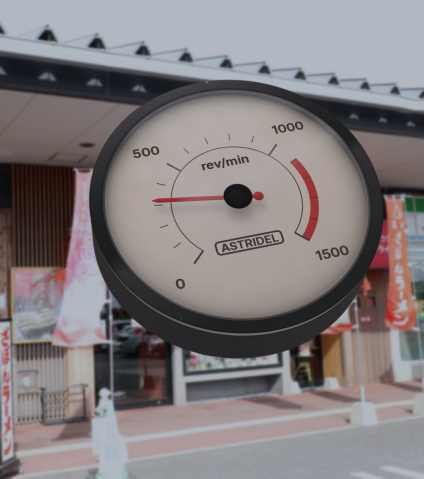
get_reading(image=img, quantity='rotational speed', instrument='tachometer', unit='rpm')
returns 300 rpm
